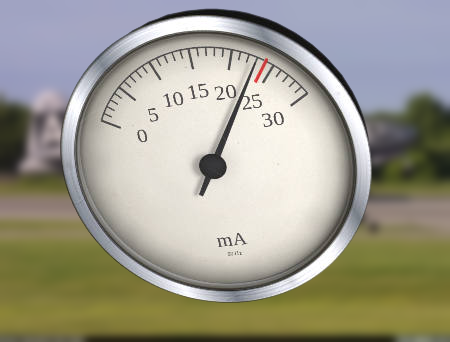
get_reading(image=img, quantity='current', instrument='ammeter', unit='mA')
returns 23 mA
